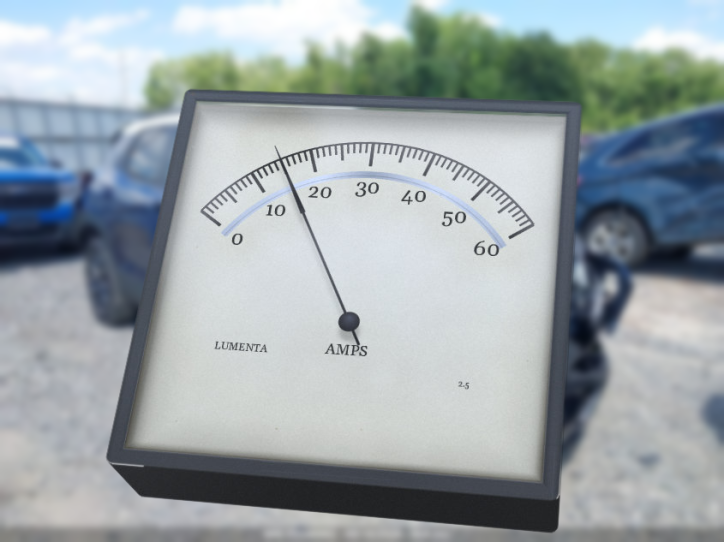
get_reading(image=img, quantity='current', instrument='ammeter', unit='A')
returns 15 A
